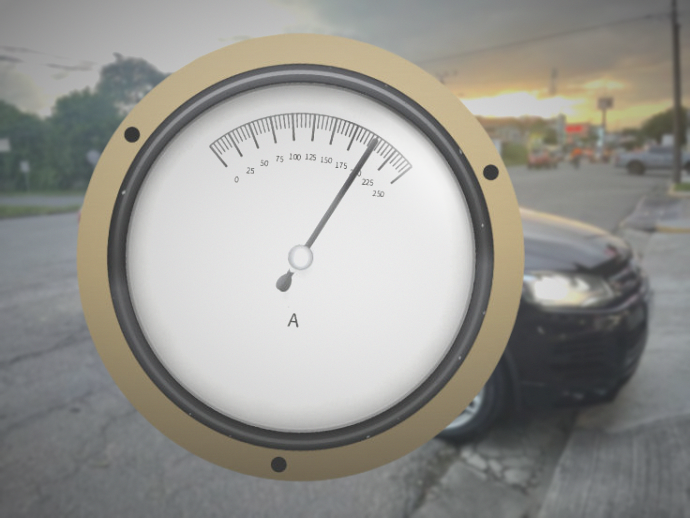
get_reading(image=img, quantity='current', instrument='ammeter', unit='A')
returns 200 A
